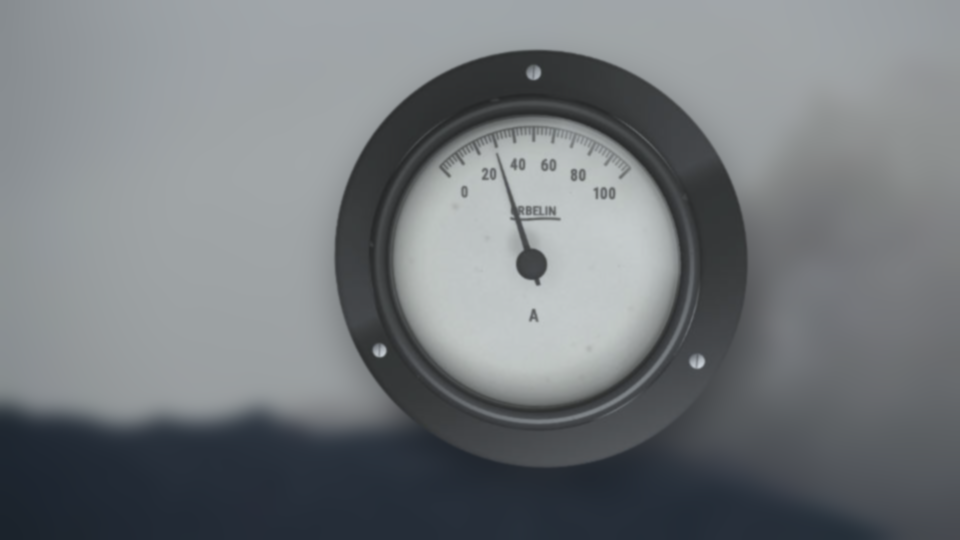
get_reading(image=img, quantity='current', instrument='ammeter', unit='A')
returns 30 A
